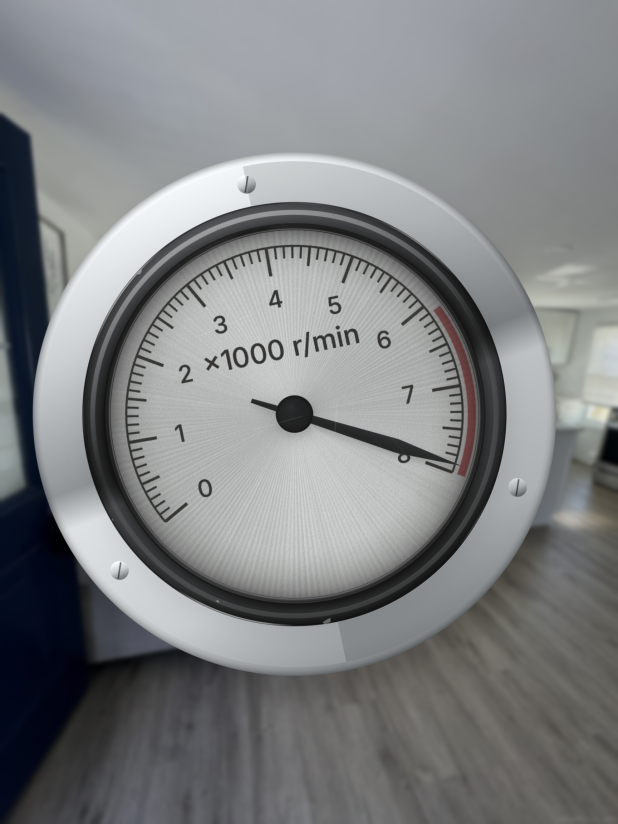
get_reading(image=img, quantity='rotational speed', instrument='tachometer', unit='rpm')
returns 7900 rpm
